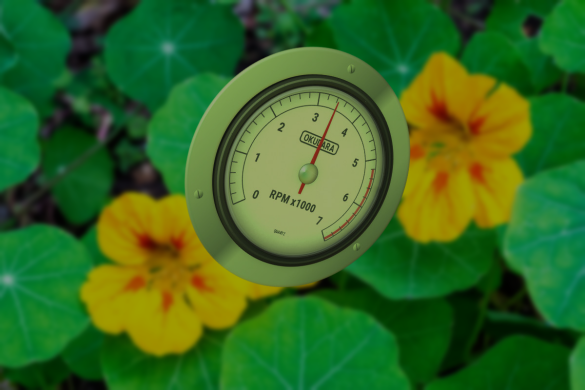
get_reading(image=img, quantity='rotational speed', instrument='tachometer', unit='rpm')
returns 3400 rpm
